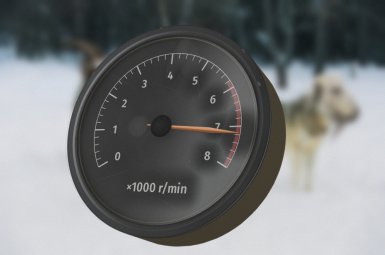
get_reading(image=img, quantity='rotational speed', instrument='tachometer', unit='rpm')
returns 7200 rpm
